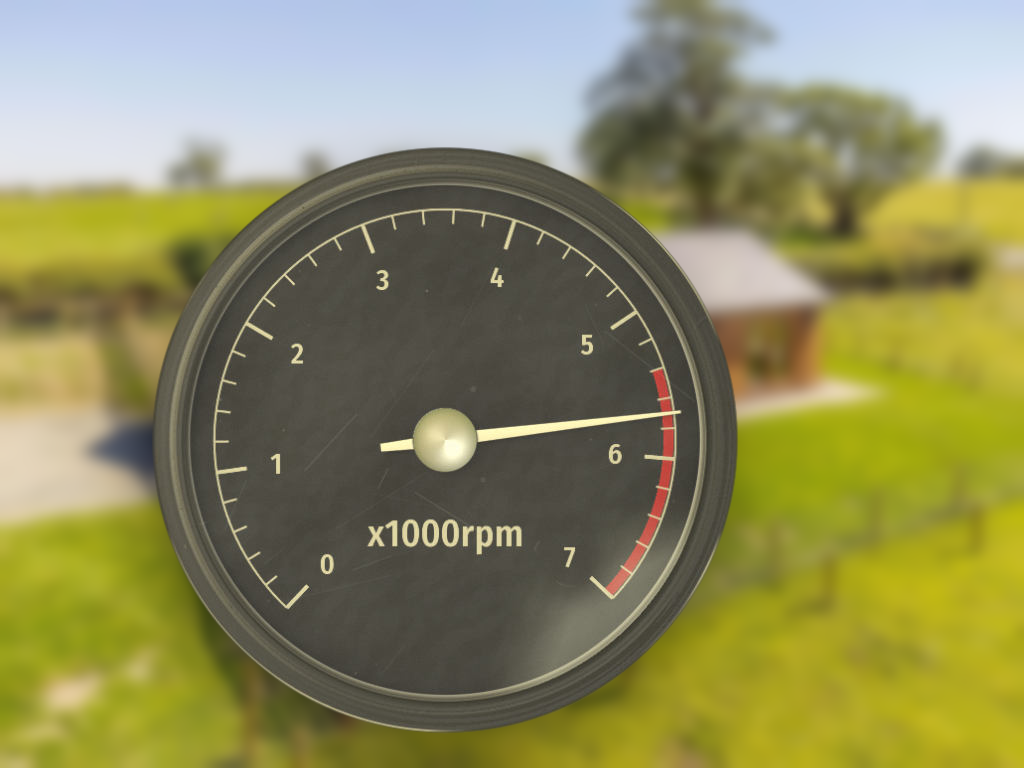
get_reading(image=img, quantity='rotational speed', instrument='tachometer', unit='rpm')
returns 5700 rpm
